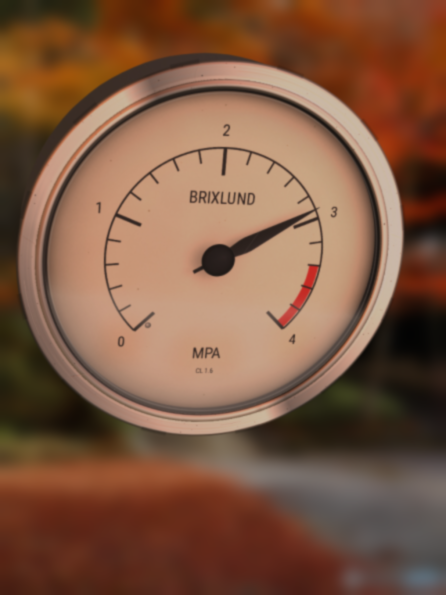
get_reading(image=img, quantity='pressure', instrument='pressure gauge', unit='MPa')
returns 2.9 MPa
